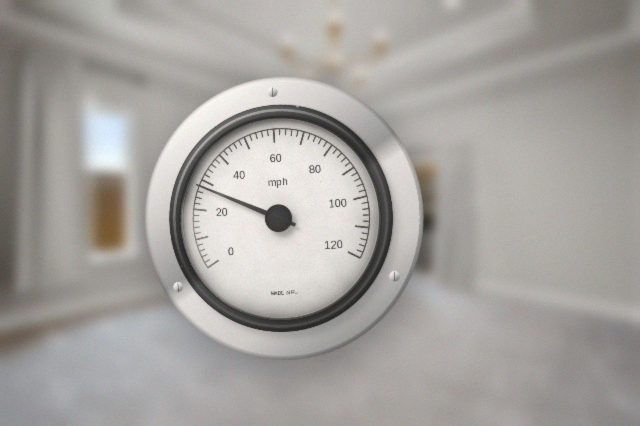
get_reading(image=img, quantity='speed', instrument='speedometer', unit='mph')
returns 28 mph
